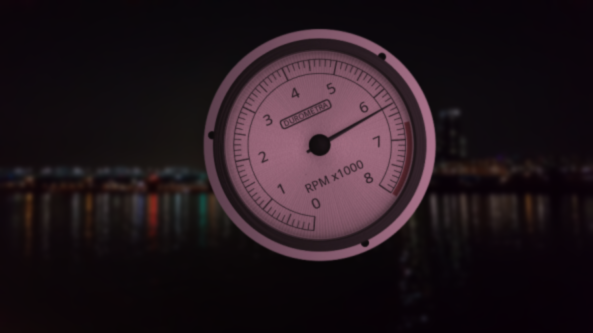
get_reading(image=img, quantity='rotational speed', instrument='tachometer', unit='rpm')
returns 6300 rpm
